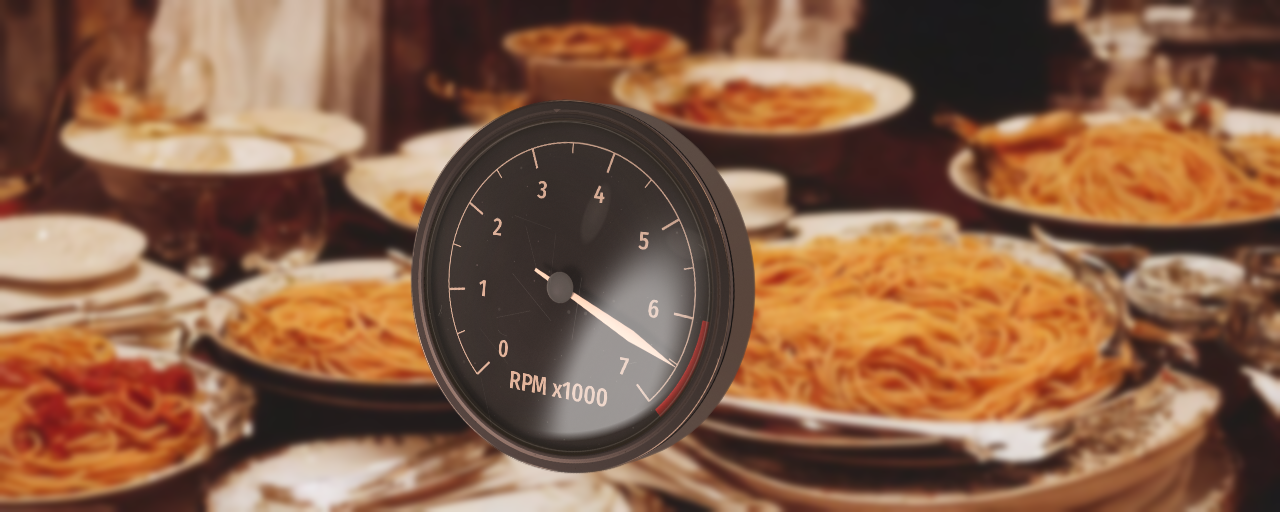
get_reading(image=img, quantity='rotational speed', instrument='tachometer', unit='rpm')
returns 6500 rpm
